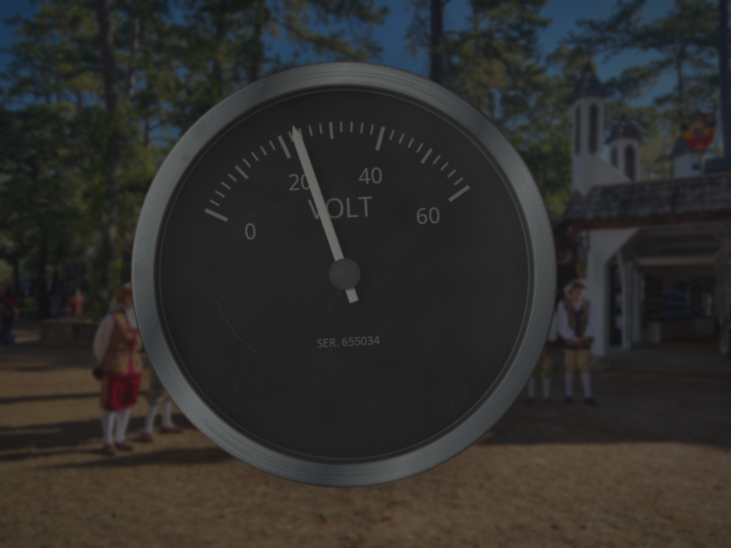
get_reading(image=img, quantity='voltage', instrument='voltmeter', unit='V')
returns 23 V
